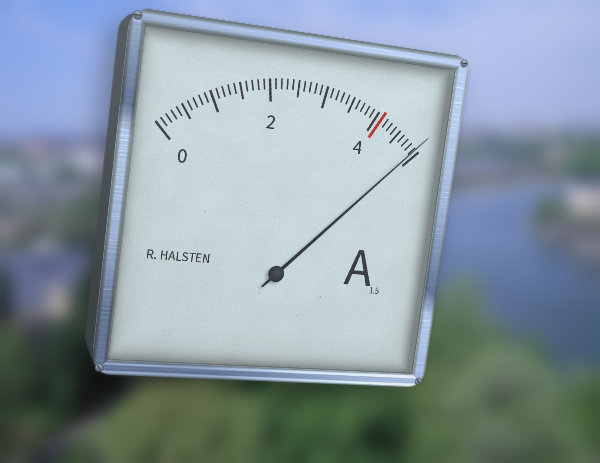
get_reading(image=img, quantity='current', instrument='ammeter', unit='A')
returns 4.9 A
